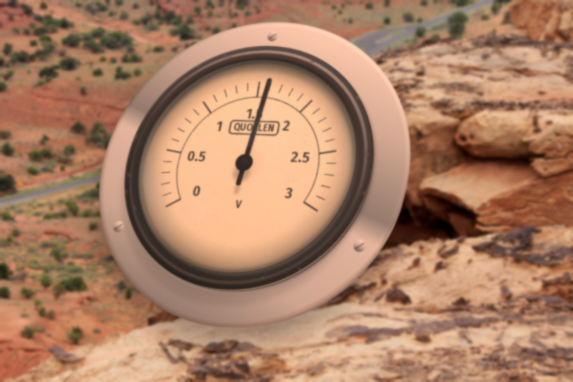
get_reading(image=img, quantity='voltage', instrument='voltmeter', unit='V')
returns 1.6 V
